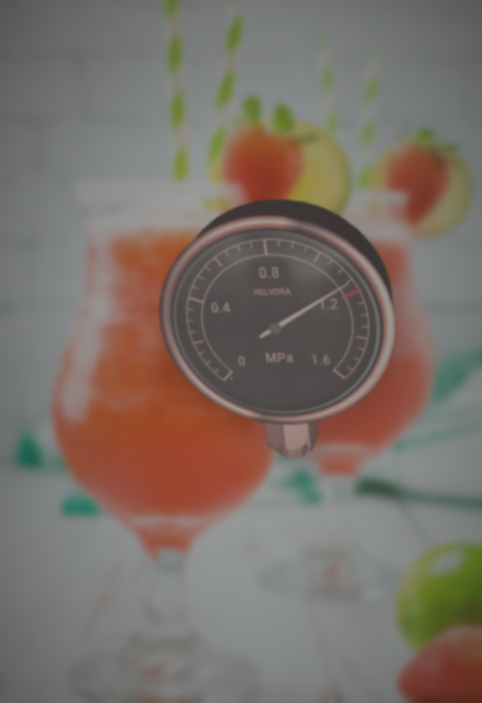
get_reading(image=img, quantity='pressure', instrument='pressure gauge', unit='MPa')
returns 1.15 MPa
